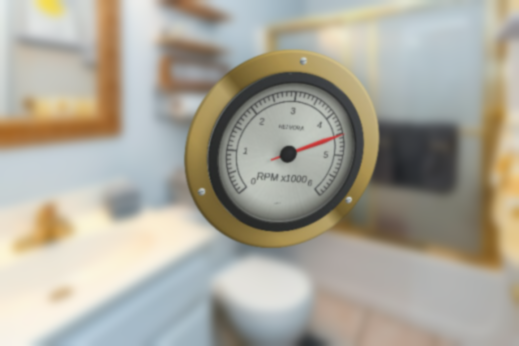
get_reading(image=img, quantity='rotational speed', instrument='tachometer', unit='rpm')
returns 4500 rpm
